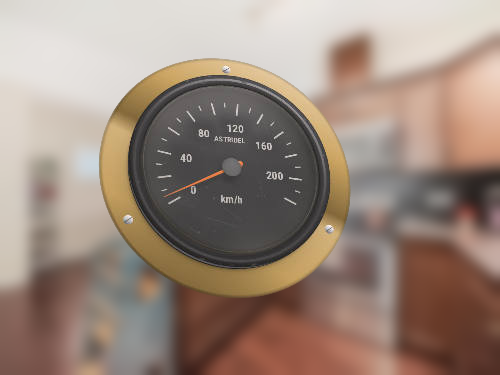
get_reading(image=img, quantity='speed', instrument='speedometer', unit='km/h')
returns 5 km/h
